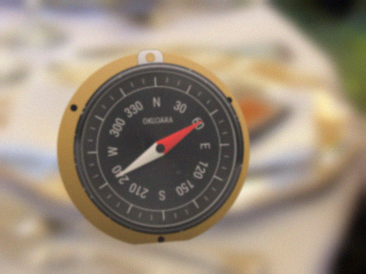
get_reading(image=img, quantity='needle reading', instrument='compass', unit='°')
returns 60 °
